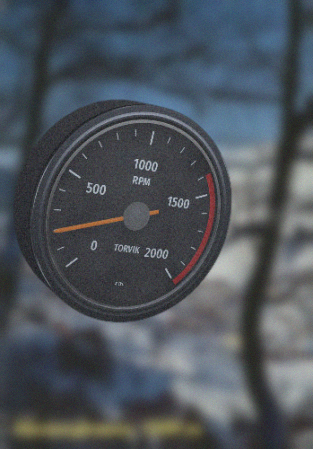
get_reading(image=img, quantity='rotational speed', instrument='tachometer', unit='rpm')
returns 200 rpm
